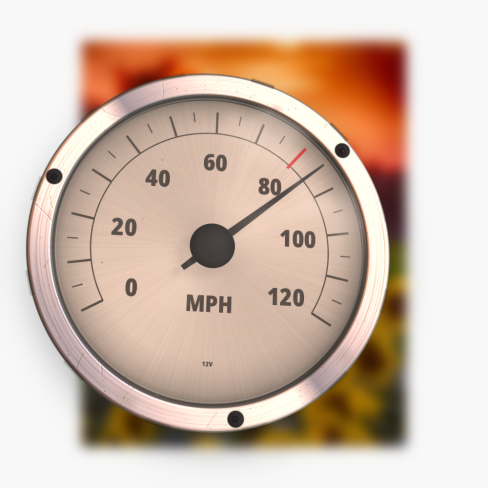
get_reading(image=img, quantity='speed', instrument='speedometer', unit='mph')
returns 85 mph
